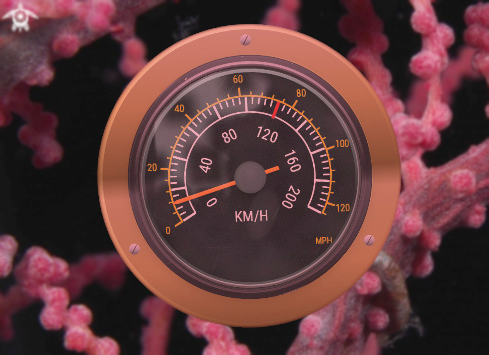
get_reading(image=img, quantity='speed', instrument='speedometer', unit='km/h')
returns 12 km/h
